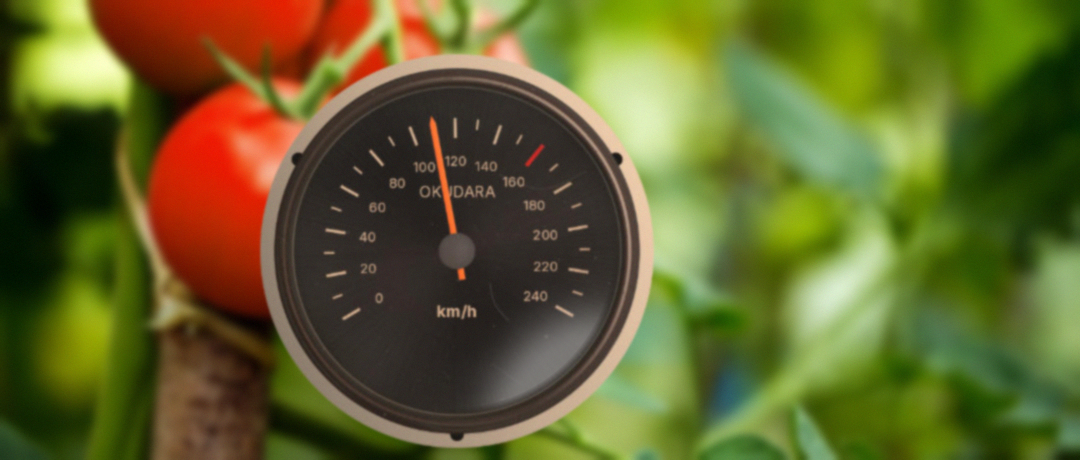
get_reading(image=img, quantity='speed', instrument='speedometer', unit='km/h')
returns 110 km/h
